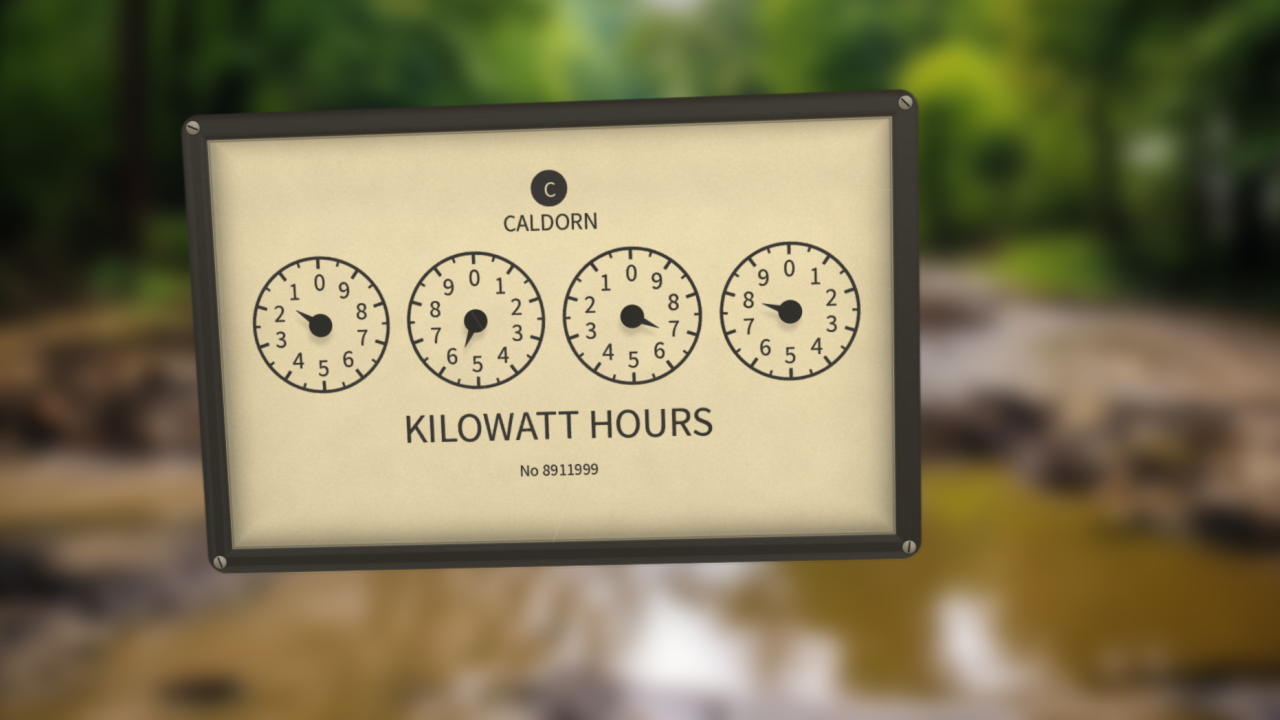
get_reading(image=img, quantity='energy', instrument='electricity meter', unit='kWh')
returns 1568 kWh
